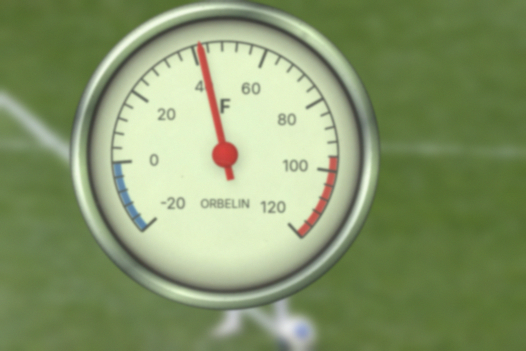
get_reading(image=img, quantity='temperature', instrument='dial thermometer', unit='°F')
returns 42 °F
